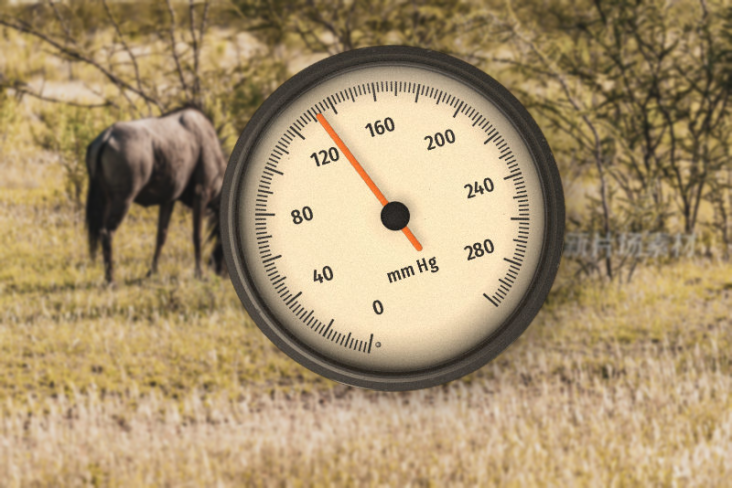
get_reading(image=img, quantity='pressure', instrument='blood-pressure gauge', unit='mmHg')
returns 132 mmHg
